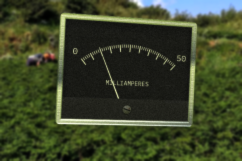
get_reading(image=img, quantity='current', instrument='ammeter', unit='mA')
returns 10 mA
